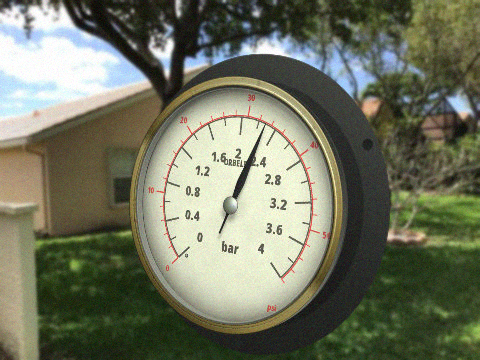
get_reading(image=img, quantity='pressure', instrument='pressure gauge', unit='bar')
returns 2.3 bar
